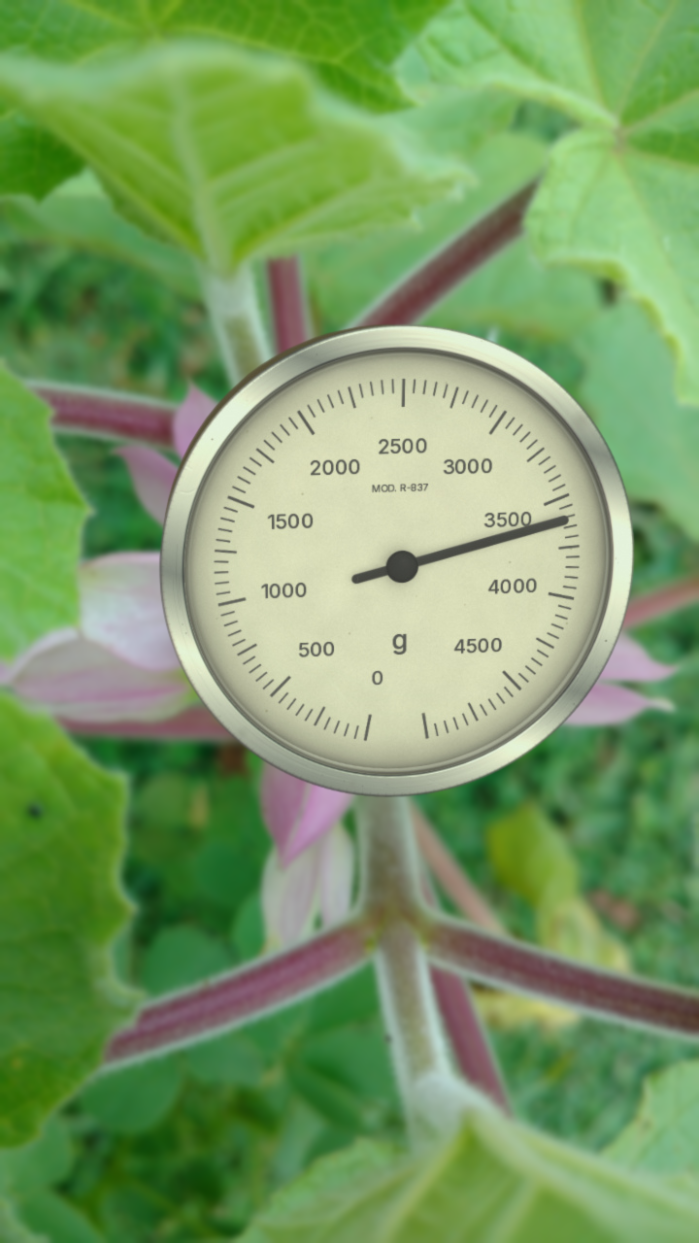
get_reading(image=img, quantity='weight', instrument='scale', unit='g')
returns 3600 g
